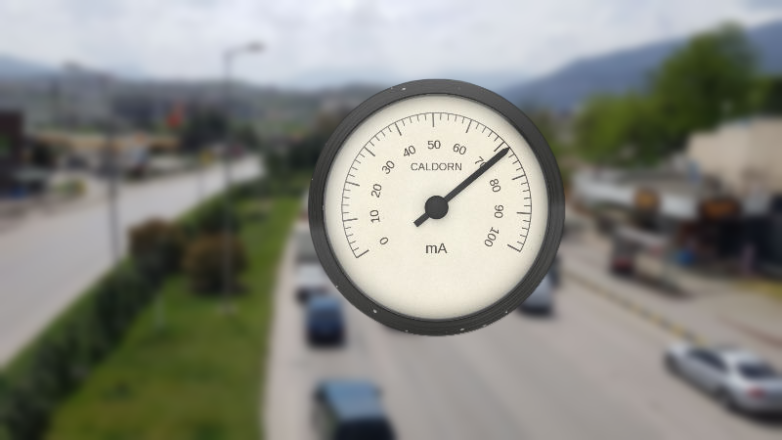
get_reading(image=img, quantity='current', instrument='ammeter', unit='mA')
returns 72 mA
